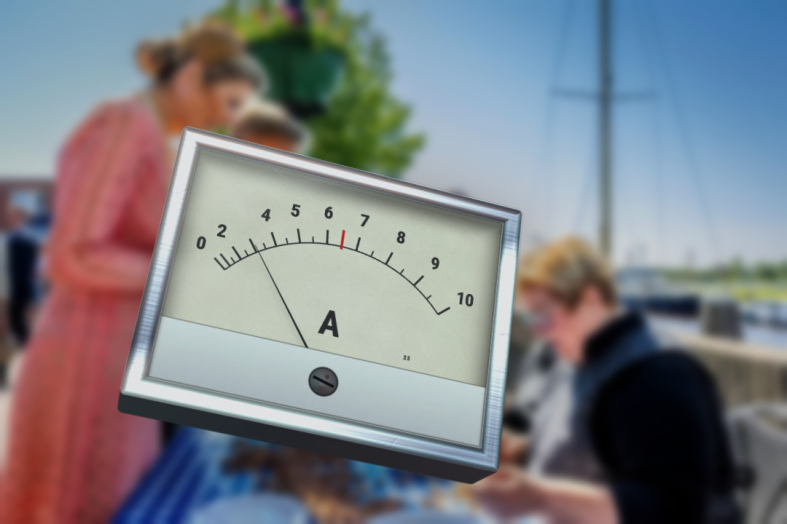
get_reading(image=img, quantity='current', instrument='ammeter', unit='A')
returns 3 A
